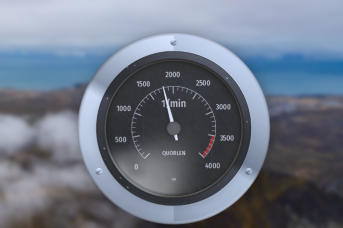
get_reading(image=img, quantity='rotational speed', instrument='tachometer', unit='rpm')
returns 1800 rpm
